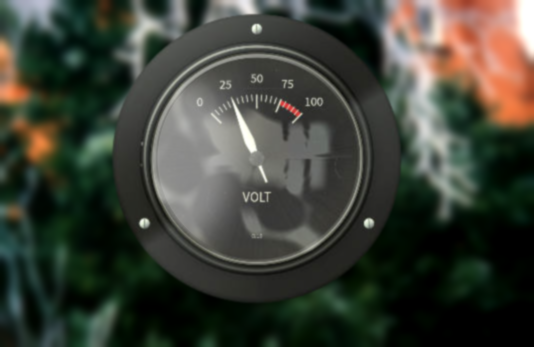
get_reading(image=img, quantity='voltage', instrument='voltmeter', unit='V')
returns 25 V
